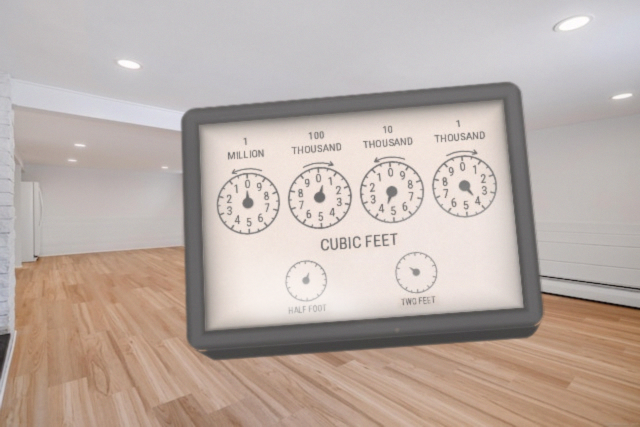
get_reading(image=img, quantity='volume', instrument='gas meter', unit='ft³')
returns 4400 ft³
